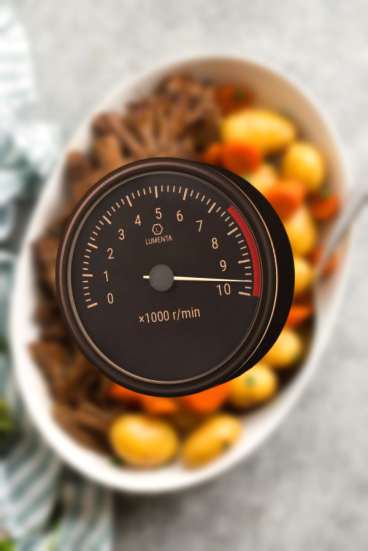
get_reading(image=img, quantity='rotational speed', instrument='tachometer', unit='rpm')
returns 9600 rpm
